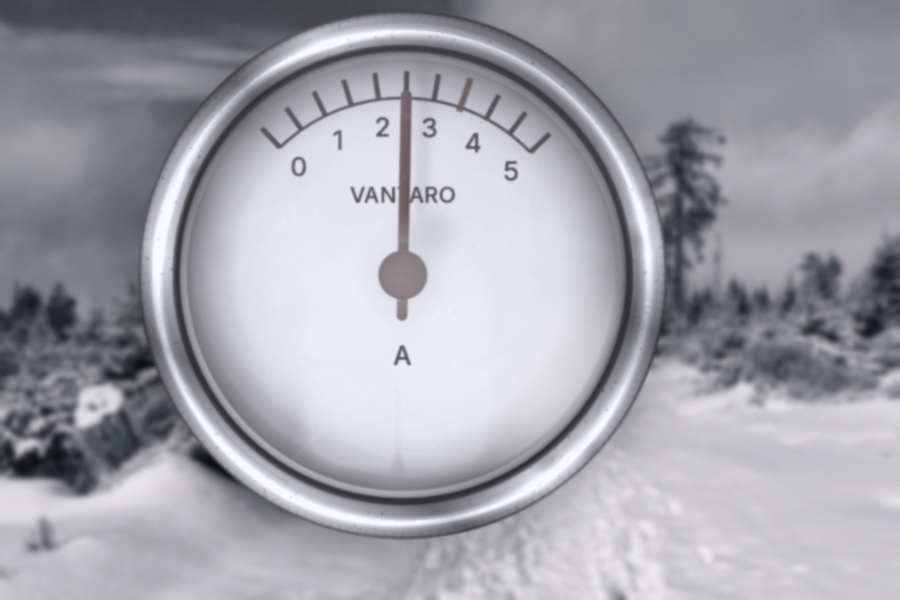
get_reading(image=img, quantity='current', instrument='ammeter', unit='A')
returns 2.5 A
